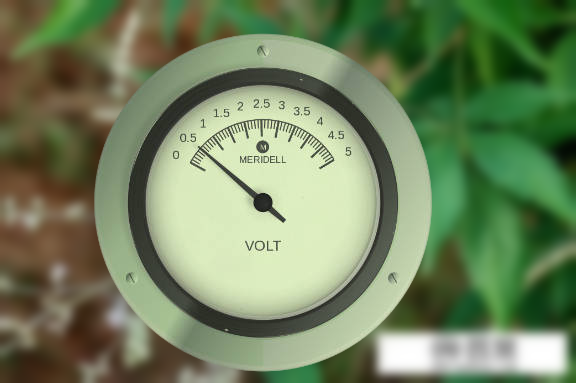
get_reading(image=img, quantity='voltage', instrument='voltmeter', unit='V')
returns 0.5 V
